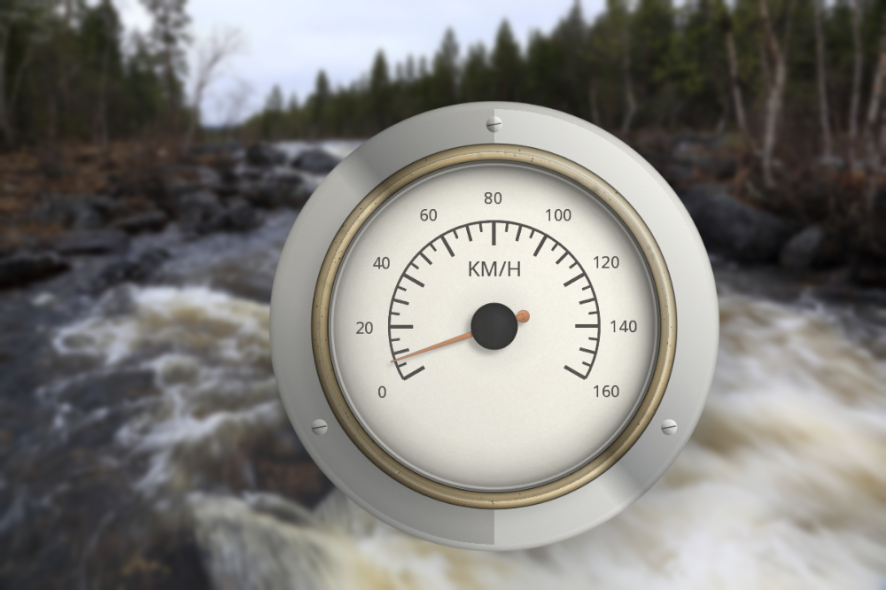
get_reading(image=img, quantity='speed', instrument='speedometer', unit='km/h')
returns 7.5 km/h
